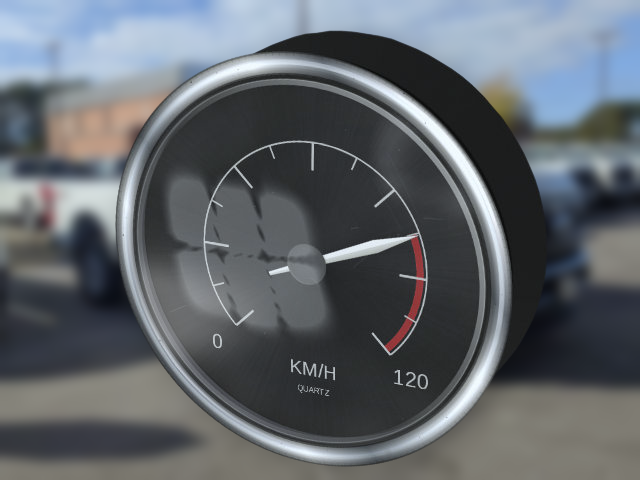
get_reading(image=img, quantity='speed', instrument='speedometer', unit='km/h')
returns 90 km/h
